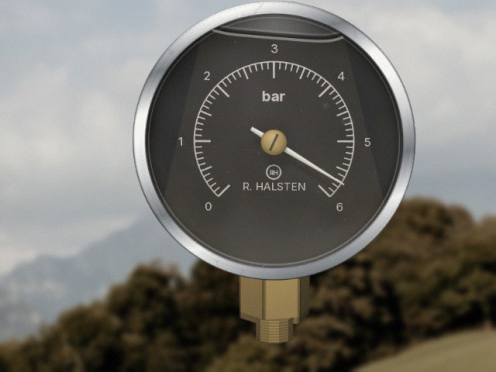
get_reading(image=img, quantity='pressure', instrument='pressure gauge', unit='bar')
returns 5.7 bar
